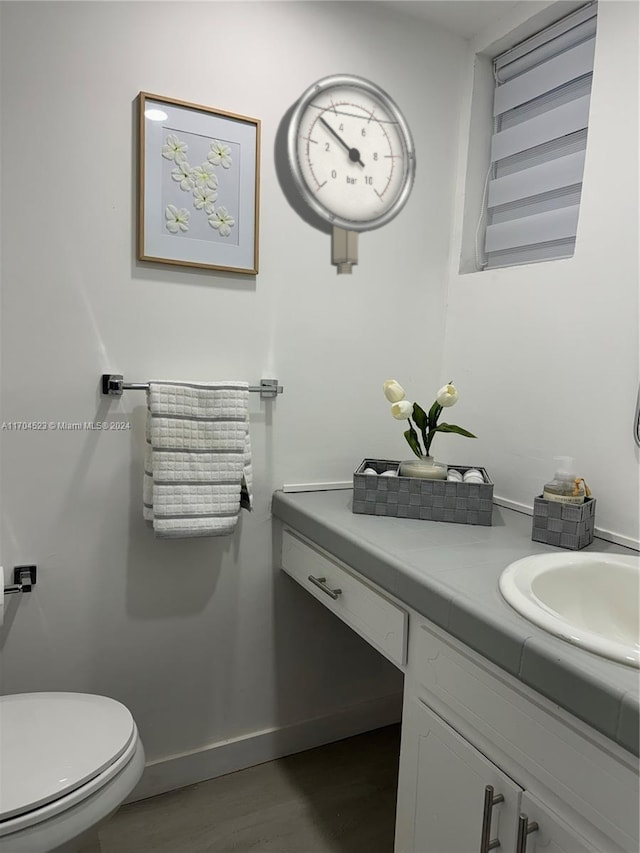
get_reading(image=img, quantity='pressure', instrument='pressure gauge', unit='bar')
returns 3 bar
